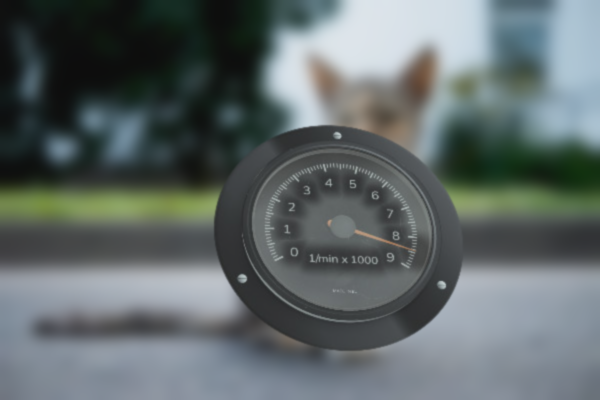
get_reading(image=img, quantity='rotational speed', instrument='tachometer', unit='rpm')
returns 8500 rpm
